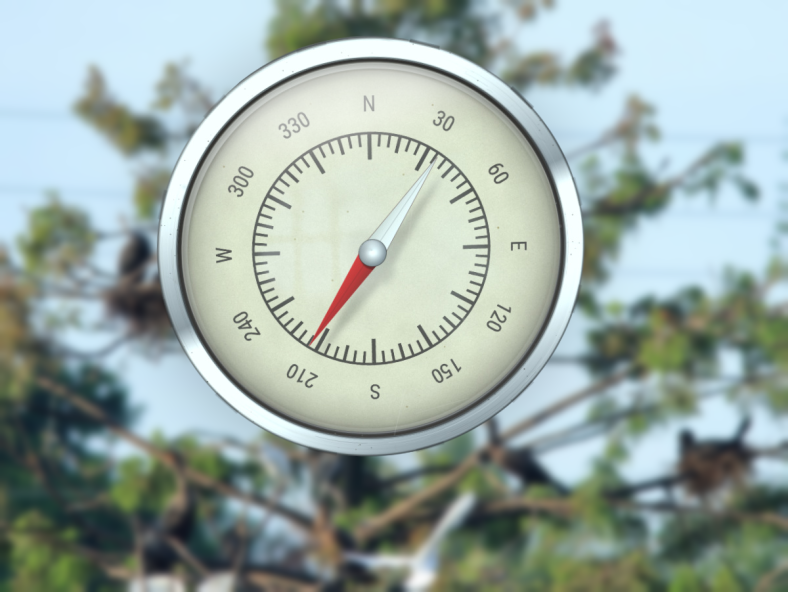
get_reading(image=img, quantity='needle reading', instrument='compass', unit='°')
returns 215 °
